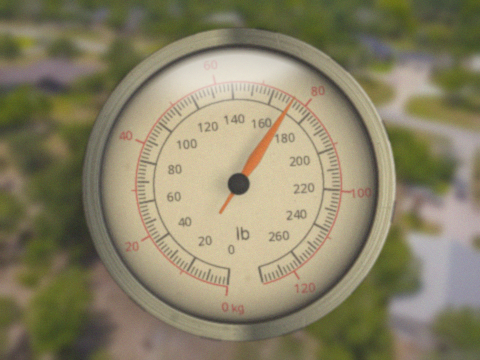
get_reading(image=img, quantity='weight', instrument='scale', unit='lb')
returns 170 lb
